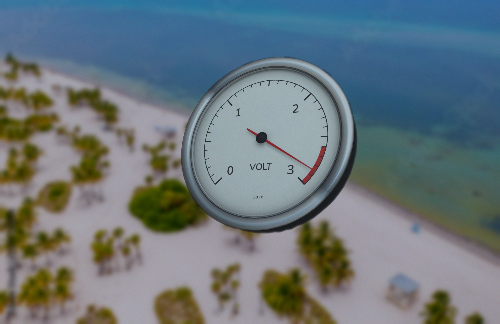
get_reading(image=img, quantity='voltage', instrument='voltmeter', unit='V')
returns 2.85 V
